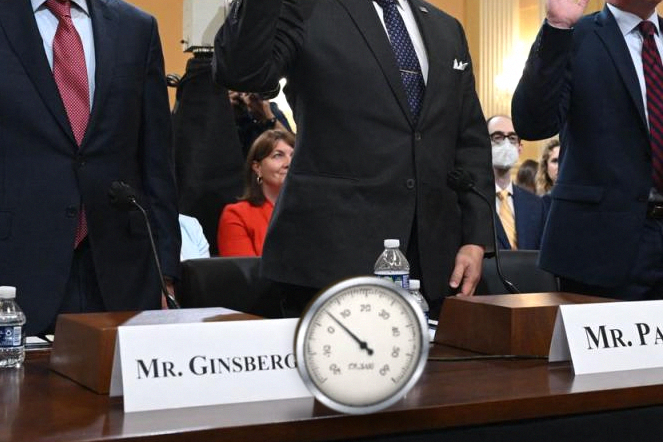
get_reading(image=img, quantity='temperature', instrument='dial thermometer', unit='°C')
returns 5 °C
